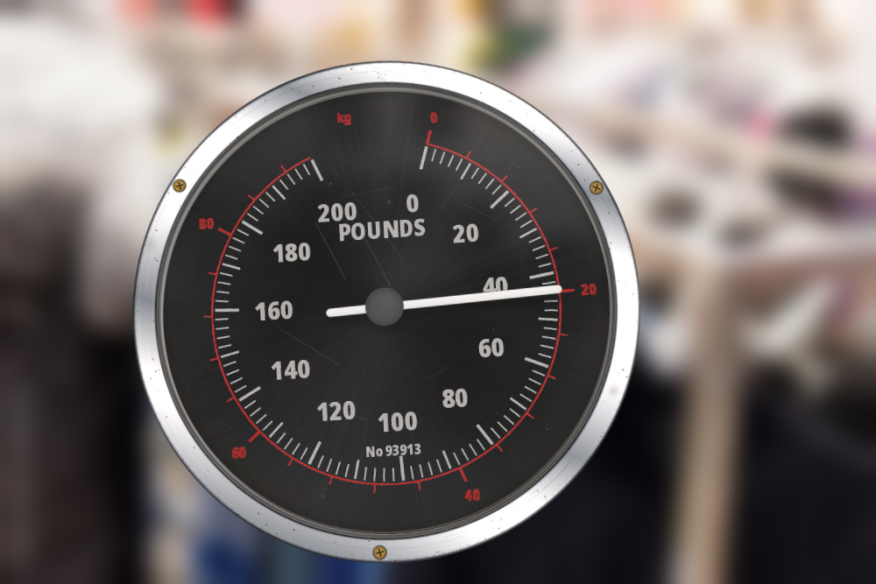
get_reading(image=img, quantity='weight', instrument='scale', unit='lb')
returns 44 lb
